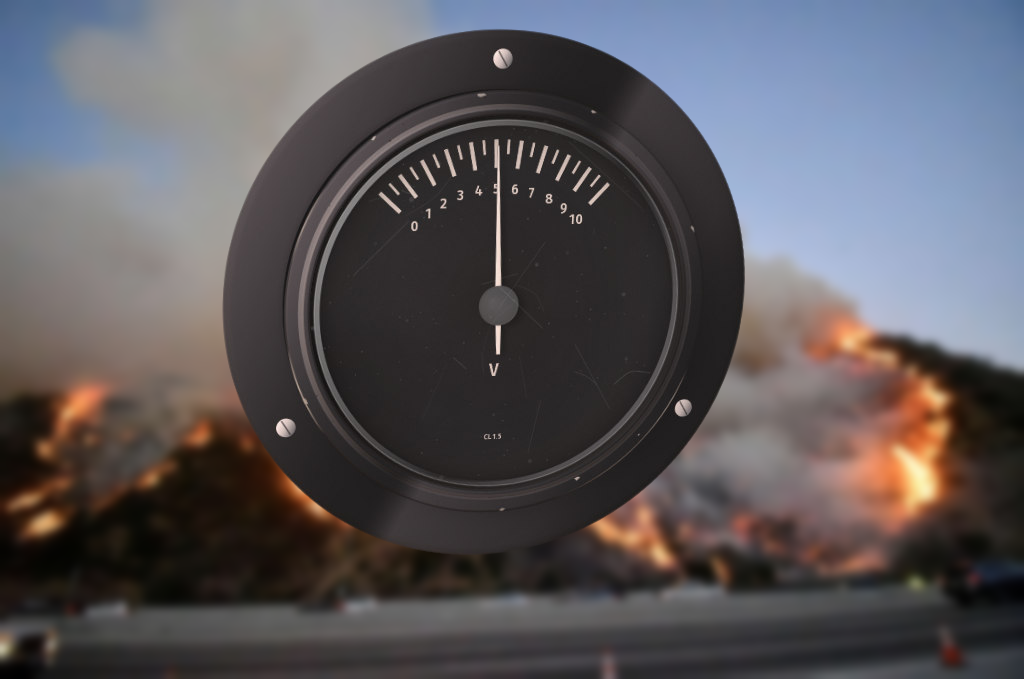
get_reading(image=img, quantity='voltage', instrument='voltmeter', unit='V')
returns 5 V
